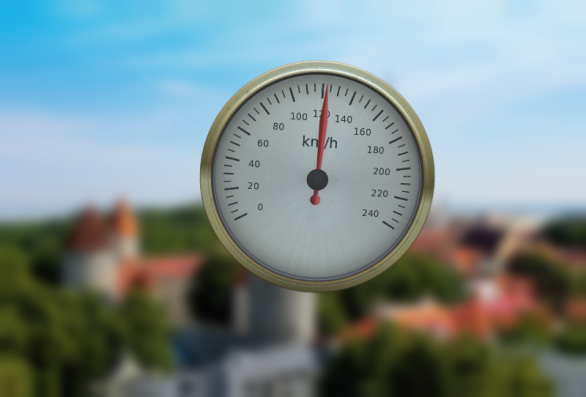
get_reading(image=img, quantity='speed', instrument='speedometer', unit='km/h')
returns 122.5 km/h
